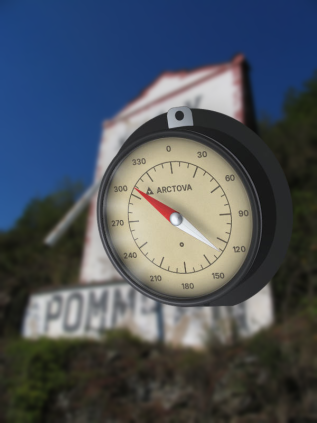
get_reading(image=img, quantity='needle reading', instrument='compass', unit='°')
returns 310 °
